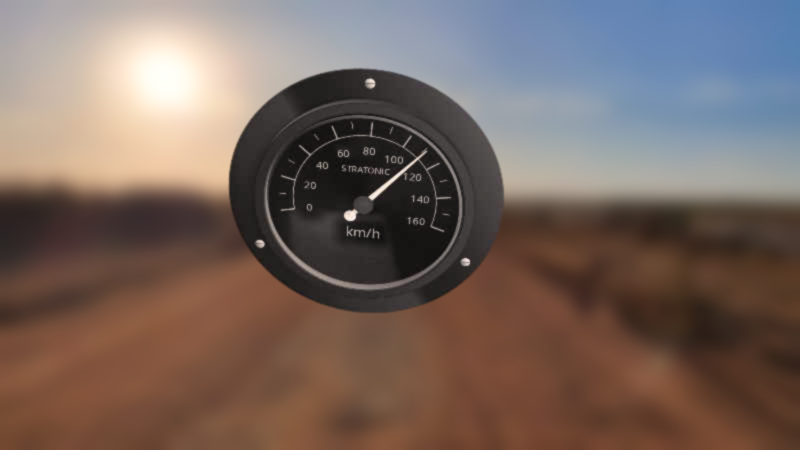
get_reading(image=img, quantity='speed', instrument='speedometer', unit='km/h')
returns 110 km/h
